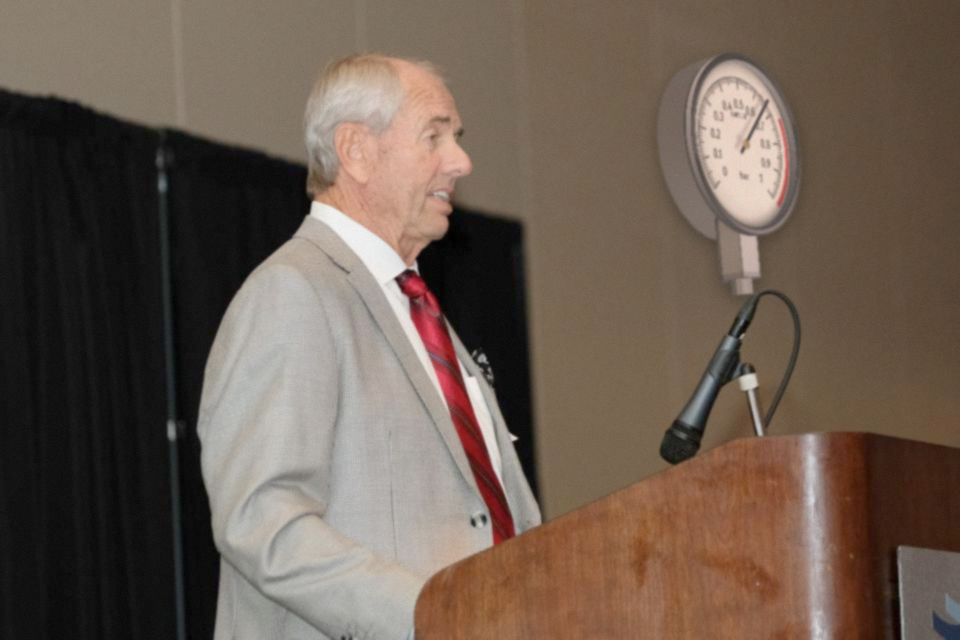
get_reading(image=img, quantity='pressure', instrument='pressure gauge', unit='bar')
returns 0.65 bar
